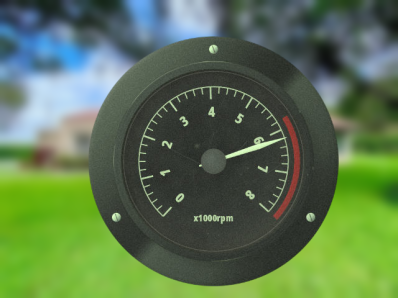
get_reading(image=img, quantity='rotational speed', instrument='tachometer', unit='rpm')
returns 6200 rpm
